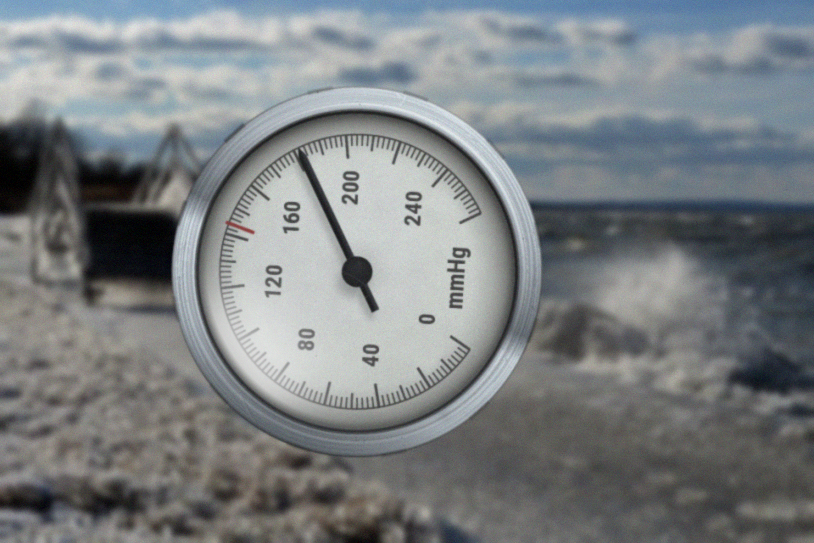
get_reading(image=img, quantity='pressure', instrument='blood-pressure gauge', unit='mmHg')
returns 182 mmHg
